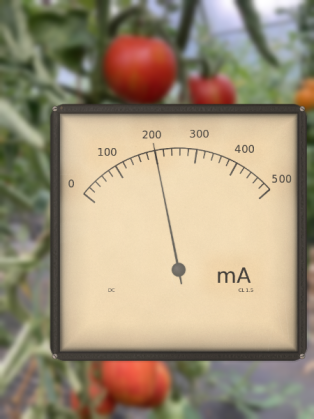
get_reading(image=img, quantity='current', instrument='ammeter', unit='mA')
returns 200 mA
